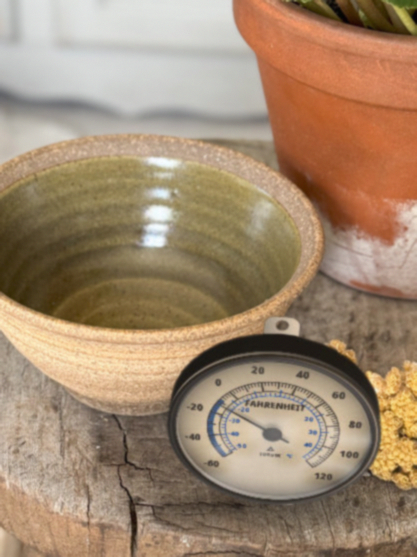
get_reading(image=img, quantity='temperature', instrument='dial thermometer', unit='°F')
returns -10 °F
